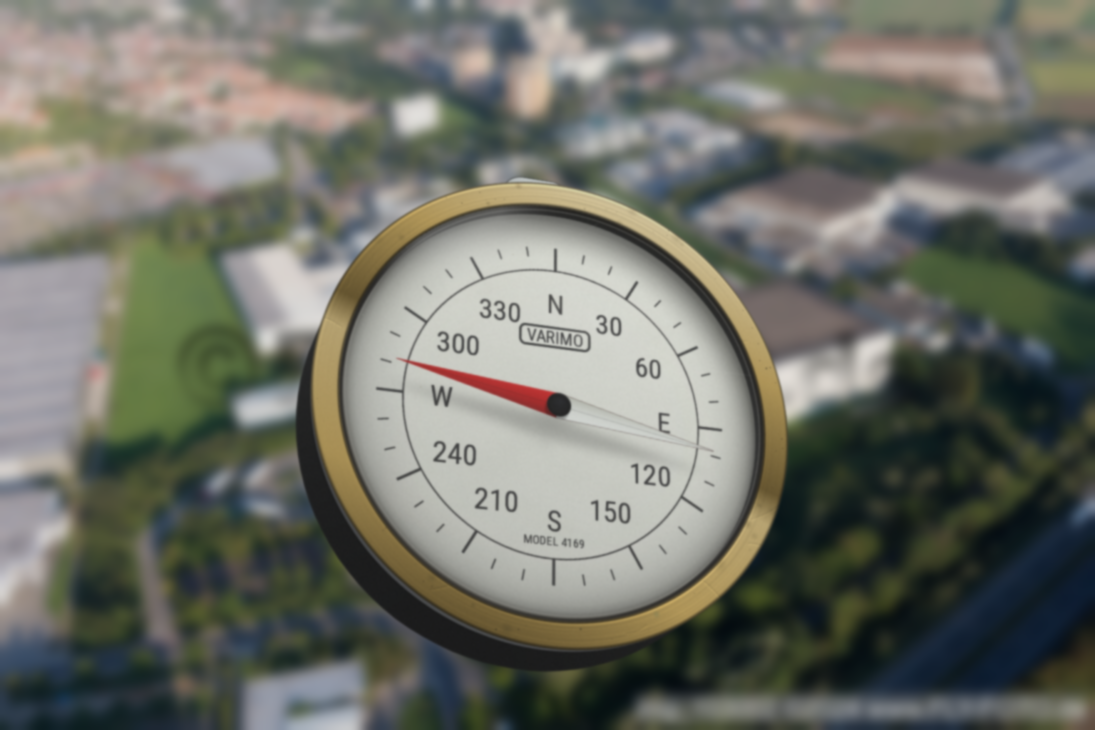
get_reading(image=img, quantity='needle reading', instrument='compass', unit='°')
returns 280 °
